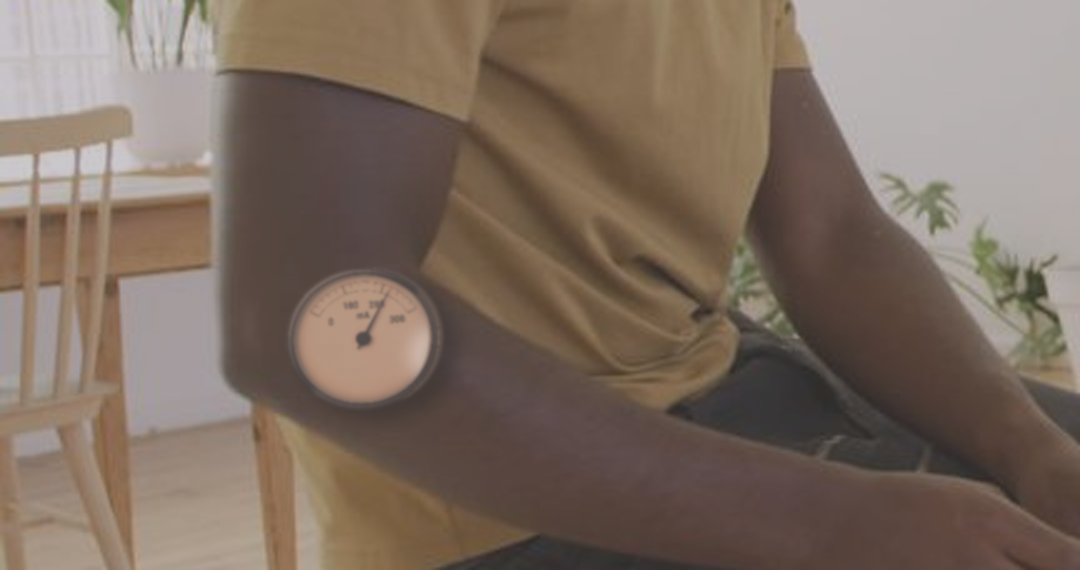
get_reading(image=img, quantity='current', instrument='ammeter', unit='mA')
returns 220 mA
